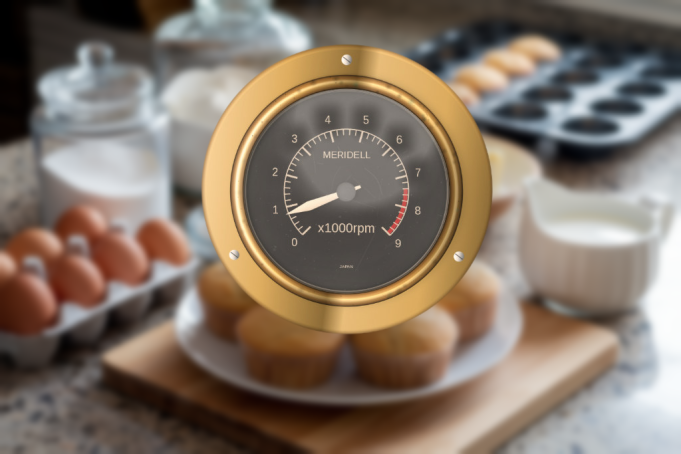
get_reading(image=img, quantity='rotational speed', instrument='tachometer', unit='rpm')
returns 800 rpm
